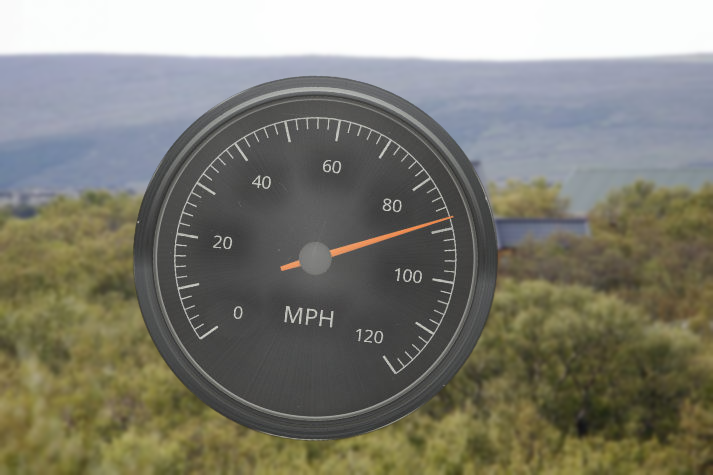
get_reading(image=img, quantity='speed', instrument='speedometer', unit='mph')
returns 88 mph
